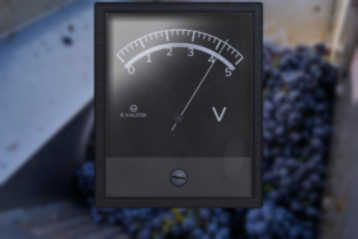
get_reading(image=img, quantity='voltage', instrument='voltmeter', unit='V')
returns 4.2 V
